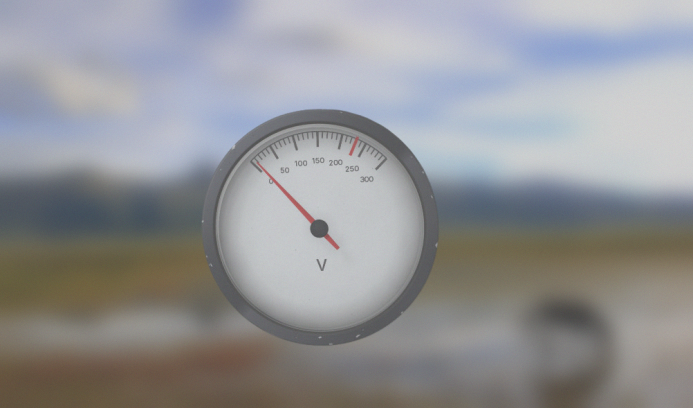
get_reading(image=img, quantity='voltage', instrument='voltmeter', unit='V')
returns 10 V
